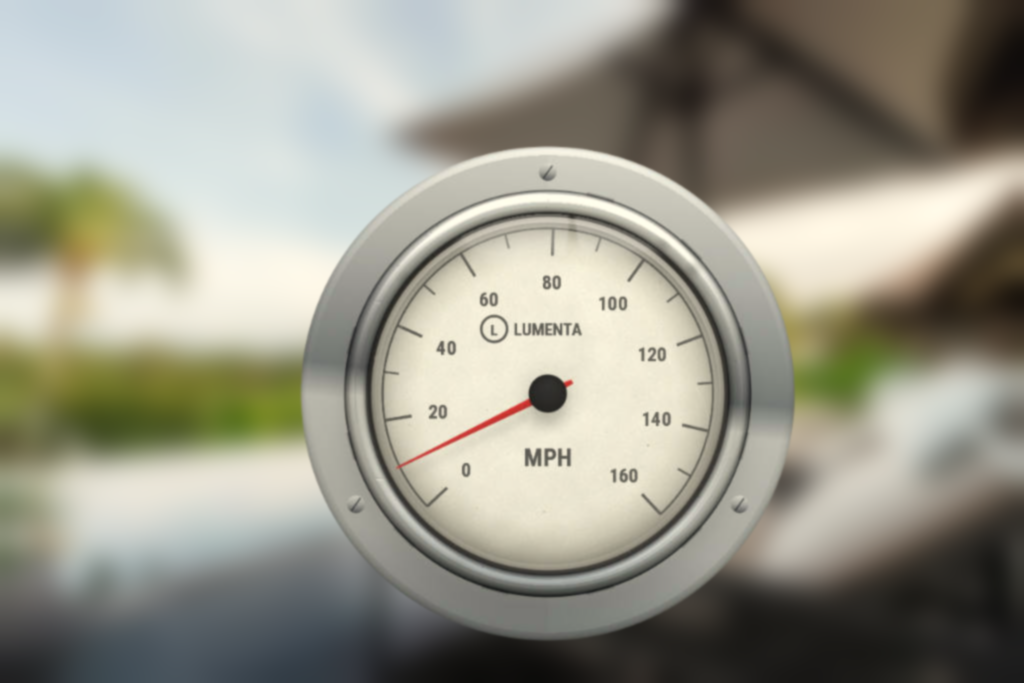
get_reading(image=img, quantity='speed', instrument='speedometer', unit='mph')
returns 10 mph
